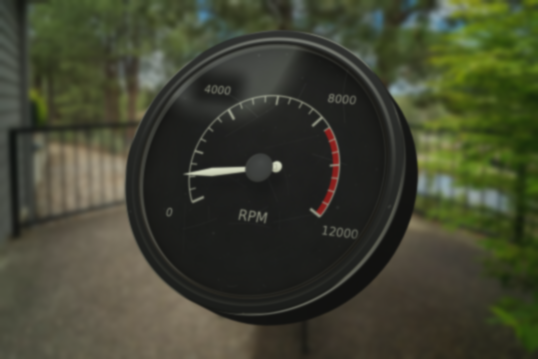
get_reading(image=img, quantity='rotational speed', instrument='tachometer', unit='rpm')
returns 1000 rpm
